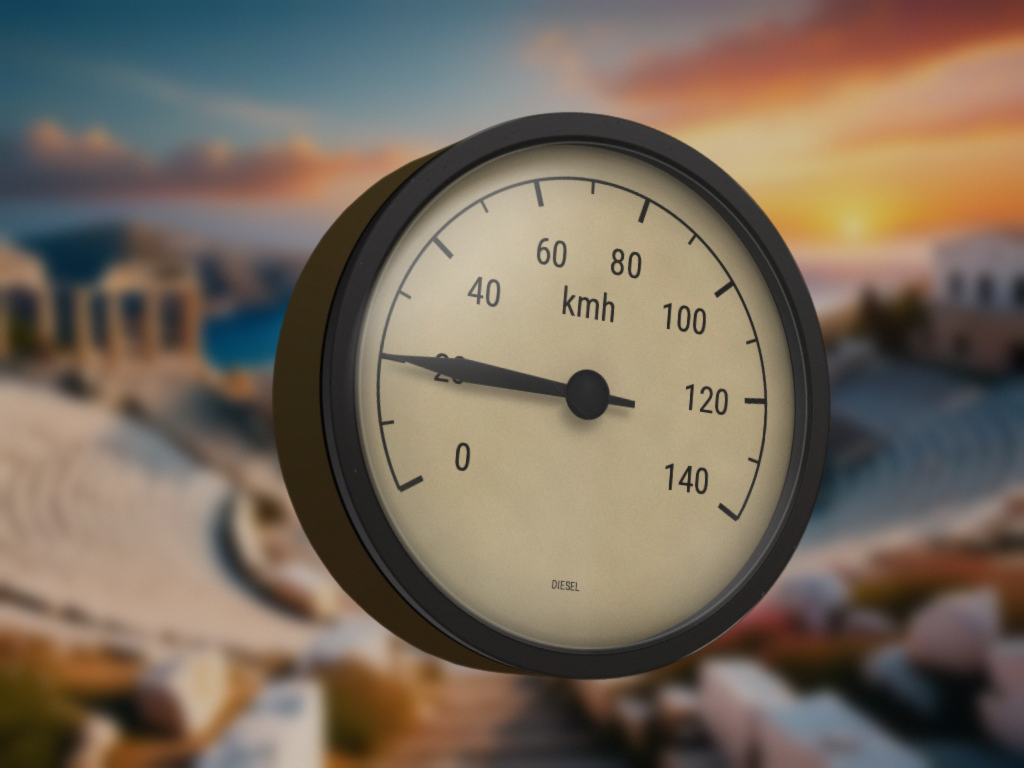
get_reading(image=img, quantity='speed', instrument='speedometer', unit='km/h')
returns 20 km/h
